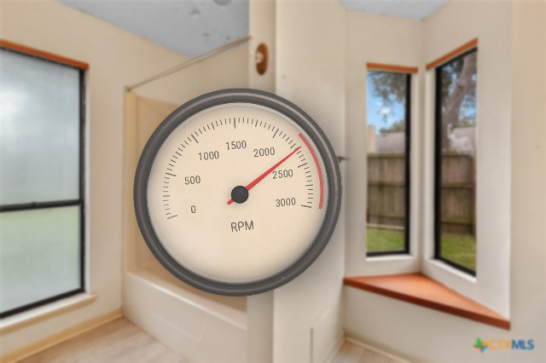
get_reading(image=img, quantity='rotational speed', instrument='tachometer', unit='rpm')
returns 2300 rpm
